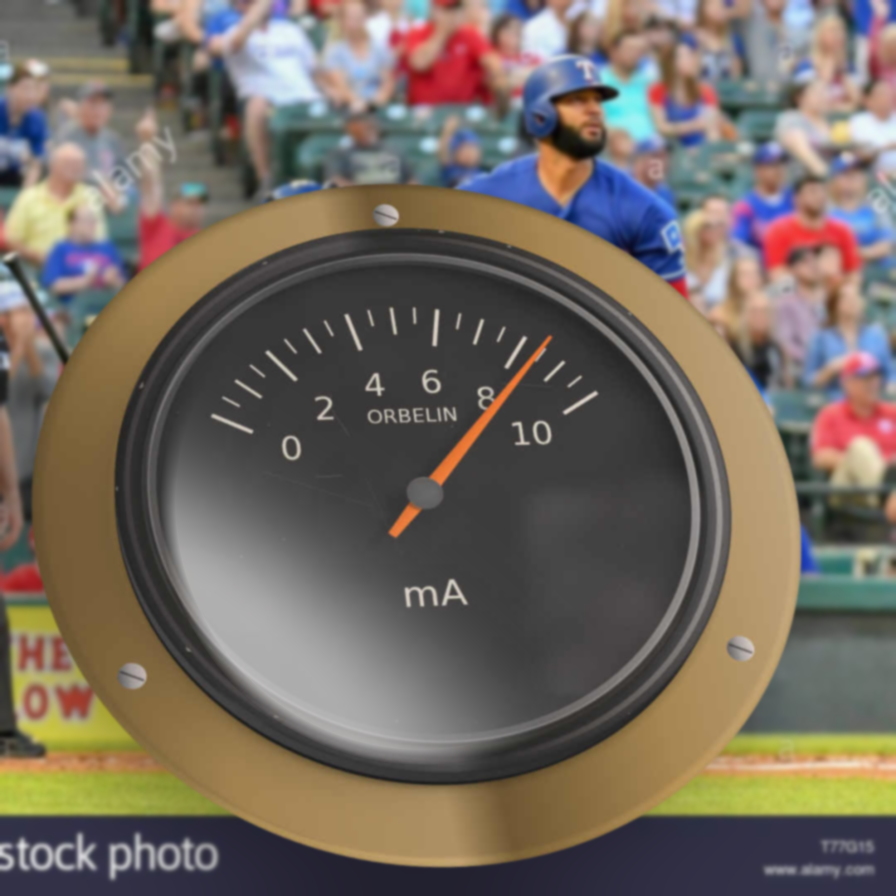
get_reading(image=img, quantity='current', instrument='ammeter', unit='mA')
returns 8.5 mA
